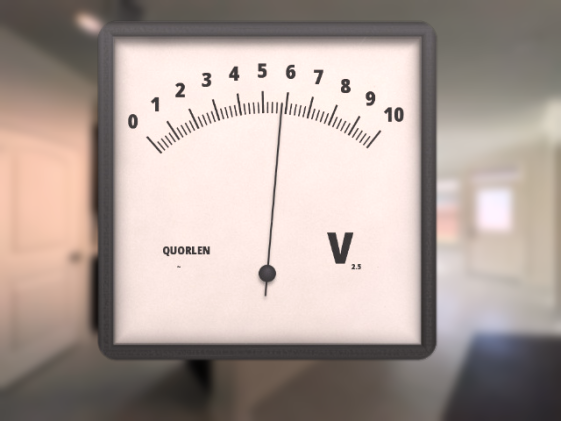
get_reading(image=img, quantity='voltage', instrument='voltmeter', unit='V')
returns 5.8 V
